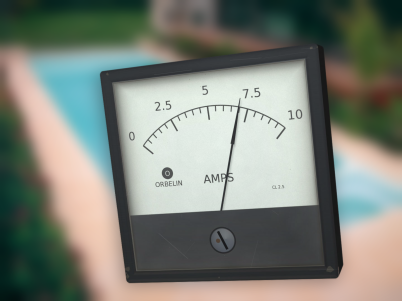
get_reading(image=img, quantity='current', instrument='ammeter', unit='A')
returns 7 A
